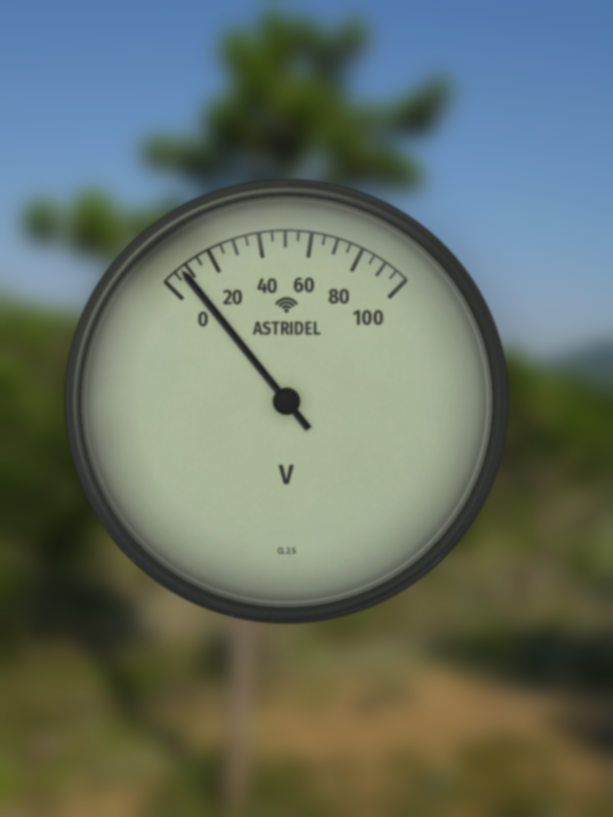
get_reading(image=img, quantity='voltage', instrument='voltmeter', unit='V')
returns 7.5 V
